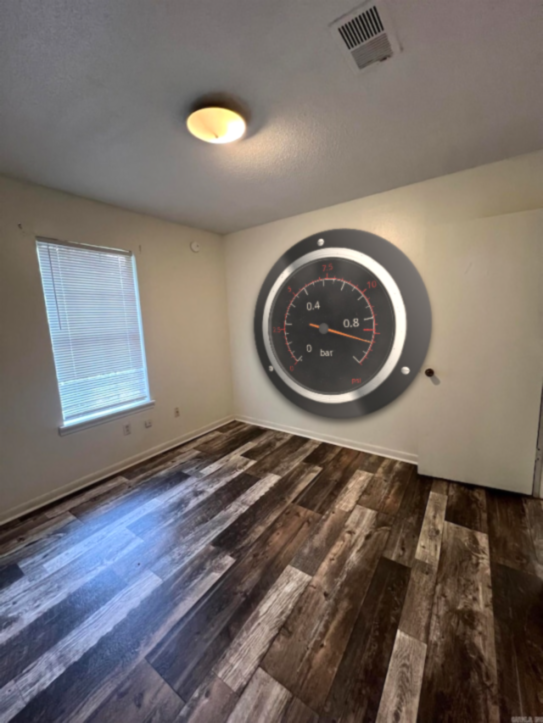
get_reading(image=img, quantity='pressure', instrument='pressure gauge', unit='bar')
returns 0.9 bar
